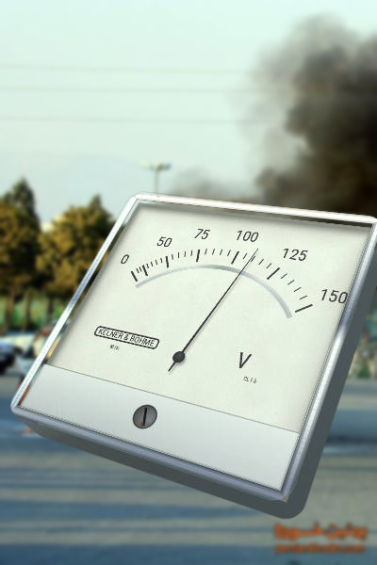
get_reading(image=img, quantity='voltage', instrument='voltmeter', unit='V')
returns 110 V
